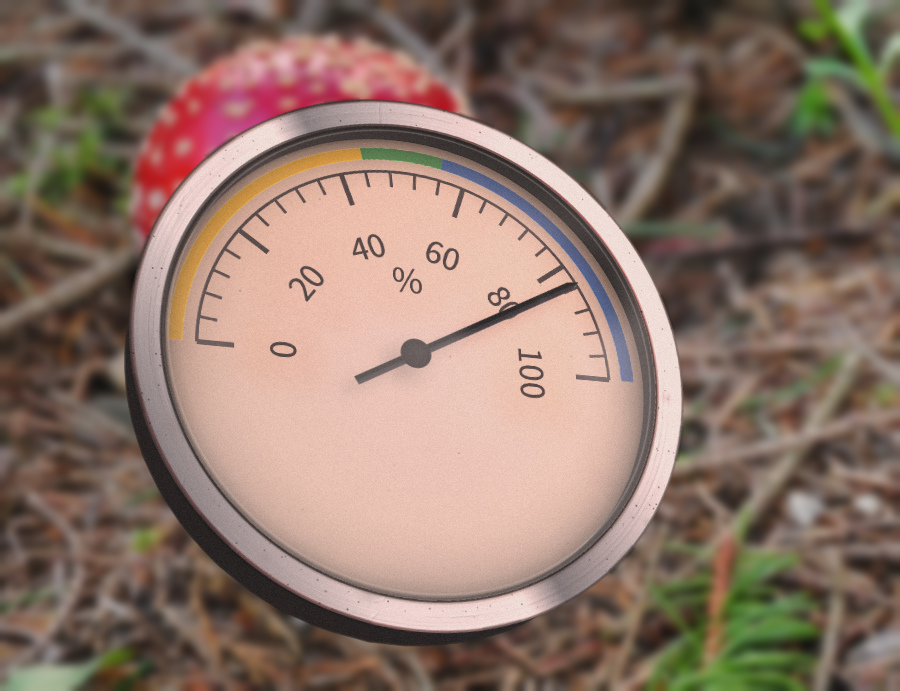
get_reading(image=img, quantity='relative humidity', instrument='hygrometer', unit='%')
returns 84 %
